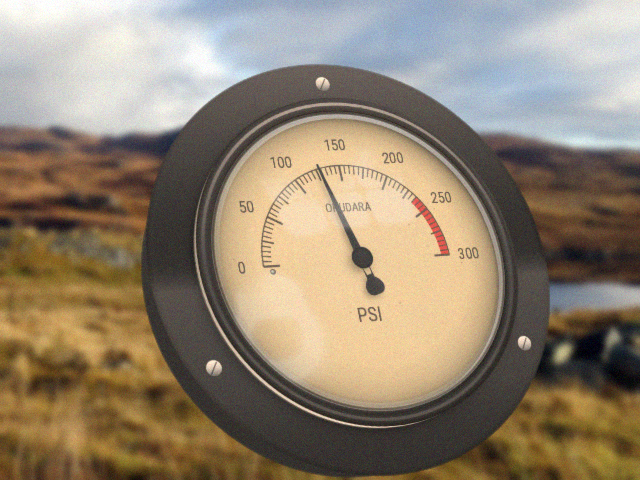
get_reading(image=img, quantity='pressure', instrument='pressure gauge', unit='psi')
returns 125 psi
